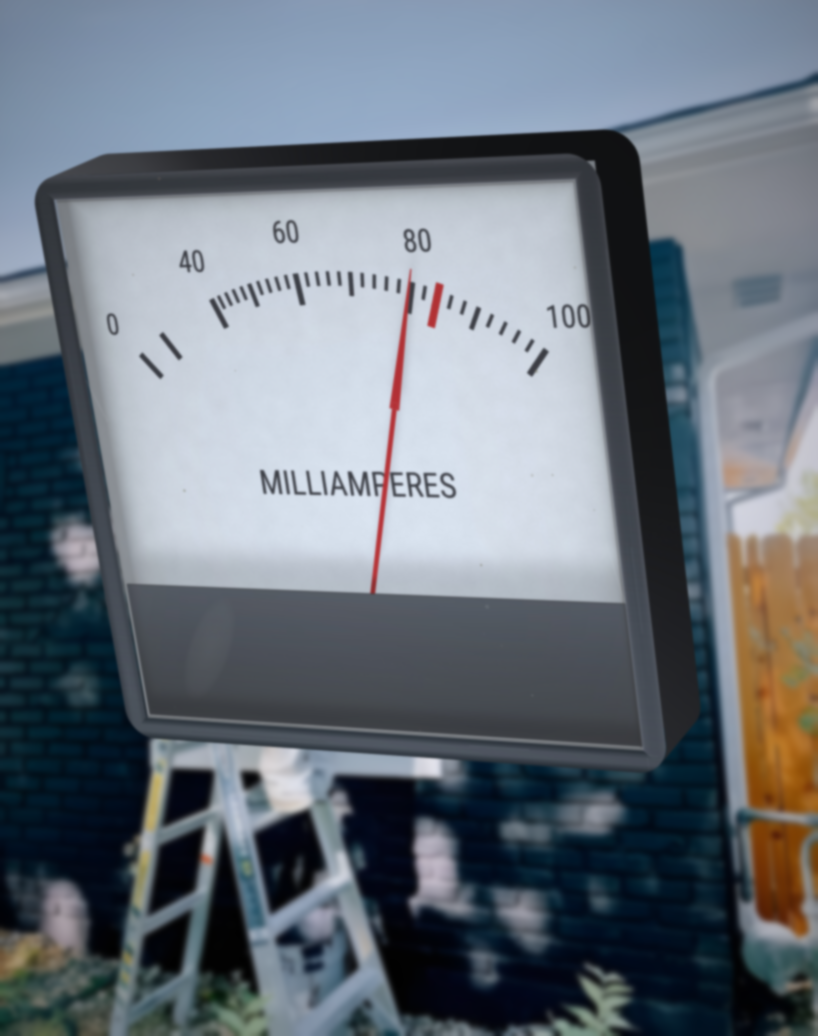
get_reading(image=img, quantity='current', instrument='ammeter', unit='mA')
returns 80 mA
